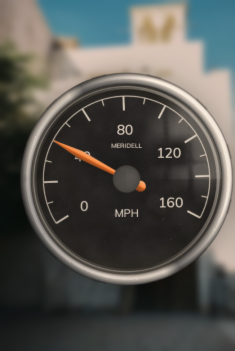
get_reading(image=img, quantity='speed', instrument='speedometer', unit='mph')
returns 40 mph
